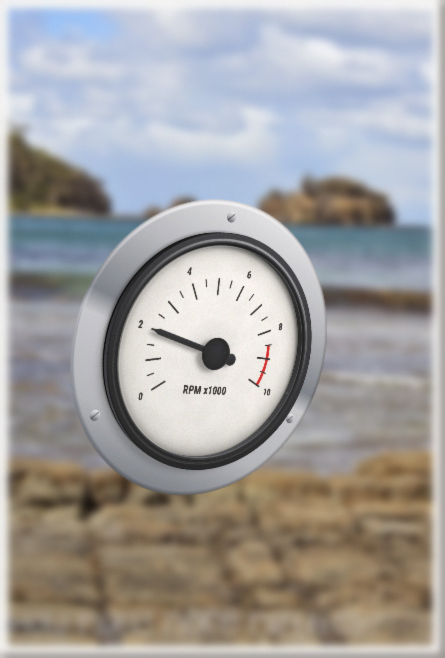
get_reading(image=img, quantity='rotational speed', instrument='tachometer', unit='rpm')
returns 2000 rpm
